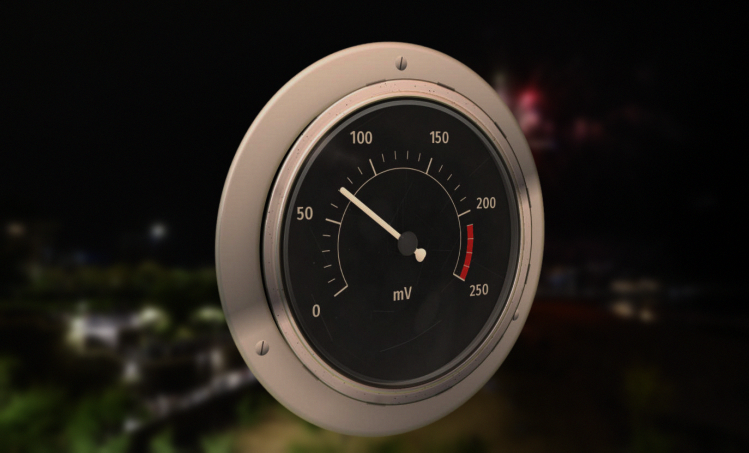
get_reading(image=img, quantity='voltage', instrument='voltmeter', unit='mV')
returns 70 mV
